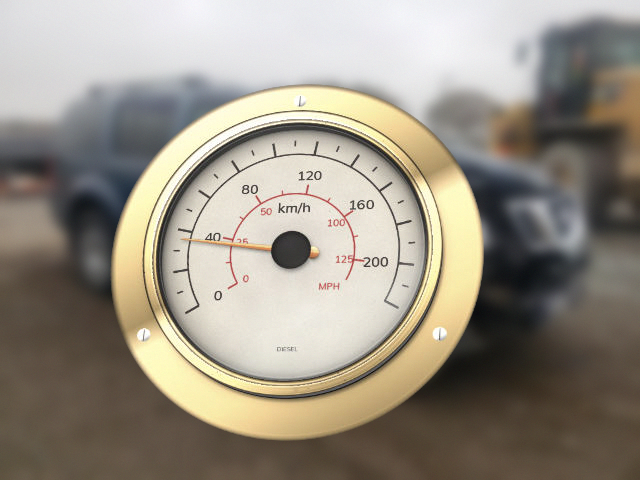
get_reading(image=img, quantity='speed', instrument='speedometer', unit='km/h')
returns 35 km/h
